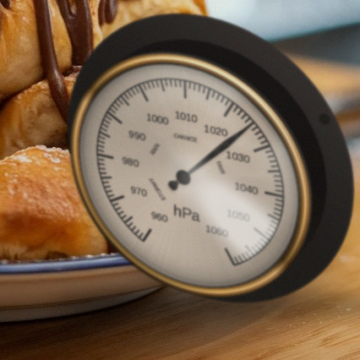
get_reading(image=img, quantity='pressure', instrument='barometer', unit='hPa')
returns 1025 hPa
